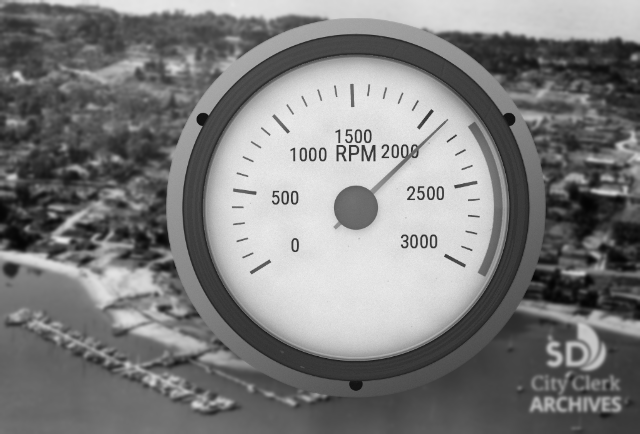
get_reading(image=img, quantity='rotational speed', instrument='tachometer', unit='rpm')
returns 2100 rpm
